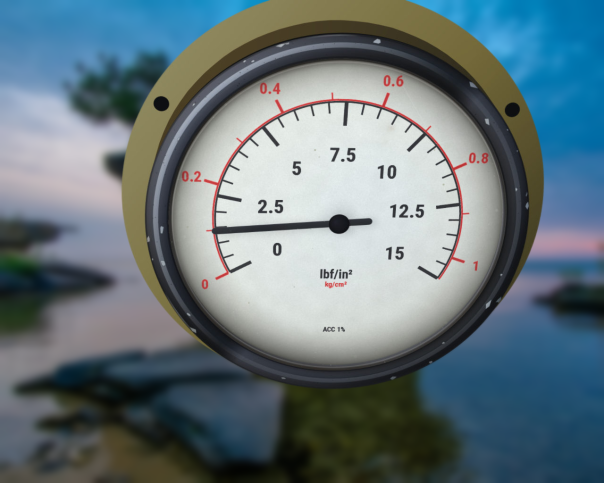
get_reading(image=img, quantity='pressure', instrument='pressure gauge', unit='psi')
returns 1.5 psi
